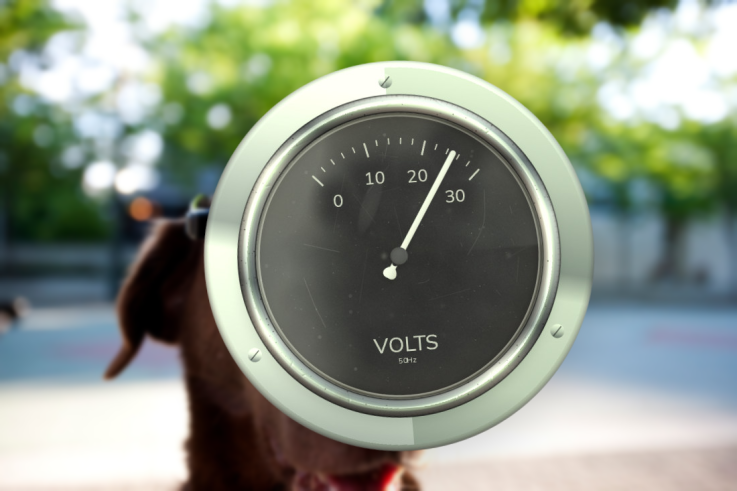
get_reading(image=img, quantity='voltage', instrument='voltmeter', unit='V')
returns 25 V
